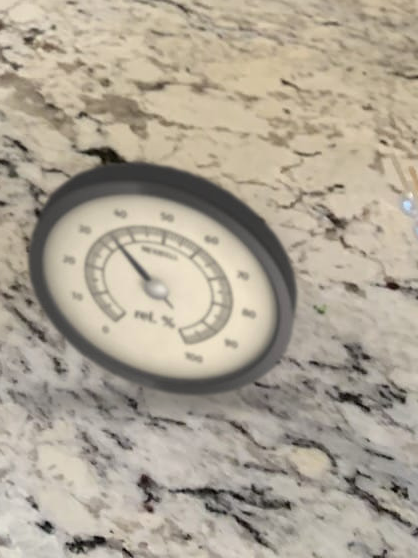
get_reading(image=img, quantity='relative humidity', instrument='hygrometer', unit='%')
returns 35 %
